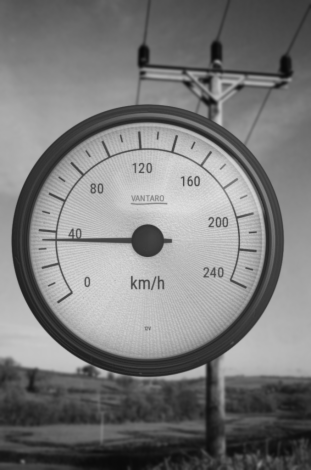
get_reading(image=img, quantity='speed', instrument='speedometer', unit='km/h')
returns 35 km/h
